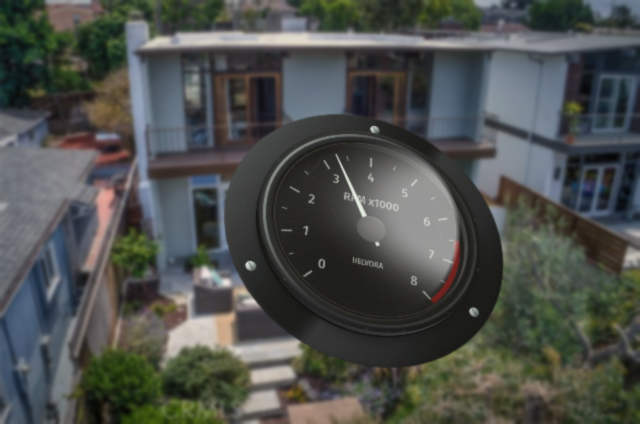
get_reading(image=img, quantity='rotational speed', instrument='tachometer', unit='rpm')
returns 3250 rpm
